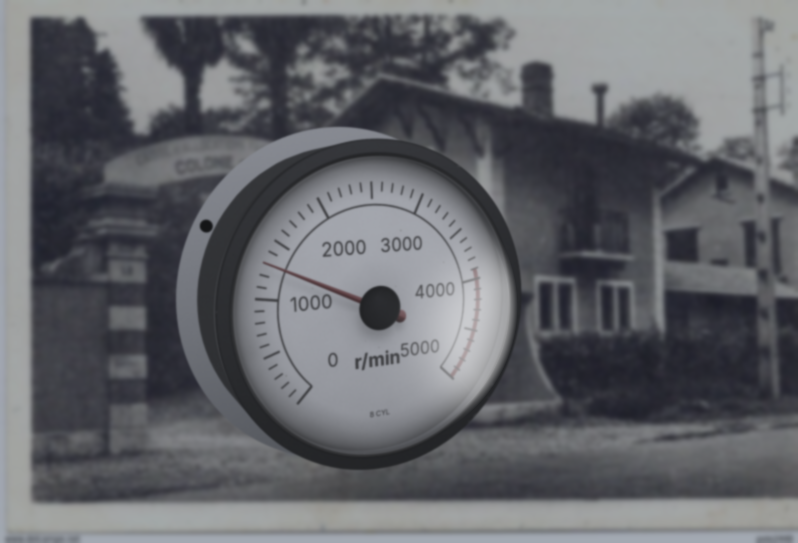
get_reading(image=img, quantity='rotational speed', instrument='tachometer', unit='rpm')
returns 1300 rpm
